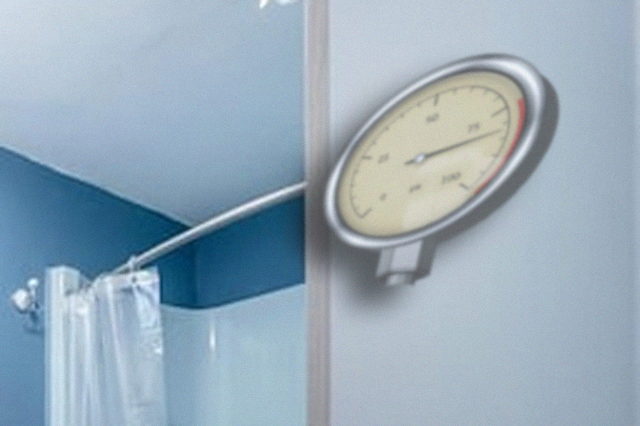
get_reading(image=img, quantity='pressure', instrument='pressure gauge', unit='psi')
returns 82.5 psi
